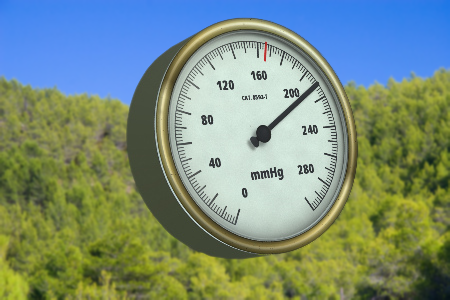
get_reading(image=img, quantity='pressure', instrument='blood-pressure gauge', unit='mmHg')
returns 210 mmHg
